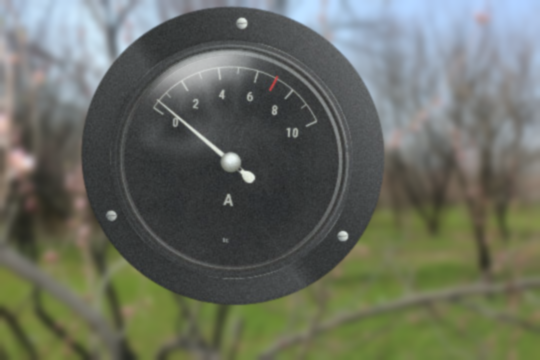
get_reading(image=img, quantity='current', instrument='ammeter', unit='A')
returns 0.5 A
